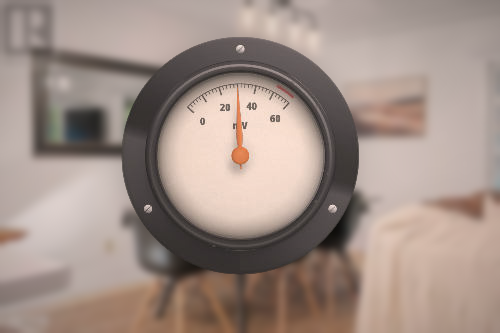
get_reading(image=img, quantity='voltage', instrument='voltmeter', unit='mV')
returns 30 mV
